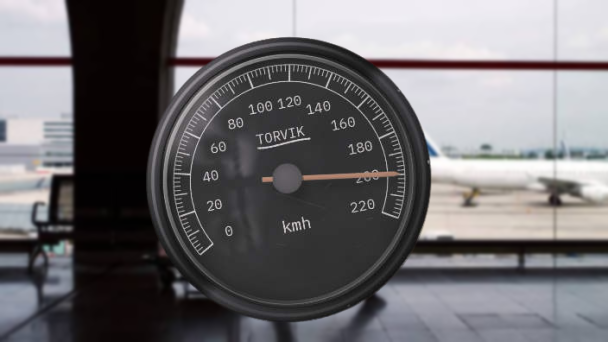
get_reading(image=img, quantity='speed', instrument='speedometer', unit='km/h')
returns 200 km/h
